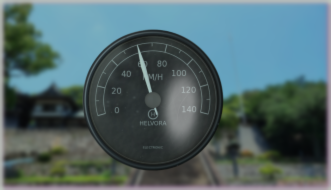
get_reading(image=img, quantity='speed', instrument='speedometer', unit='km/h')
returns 60 km/h
